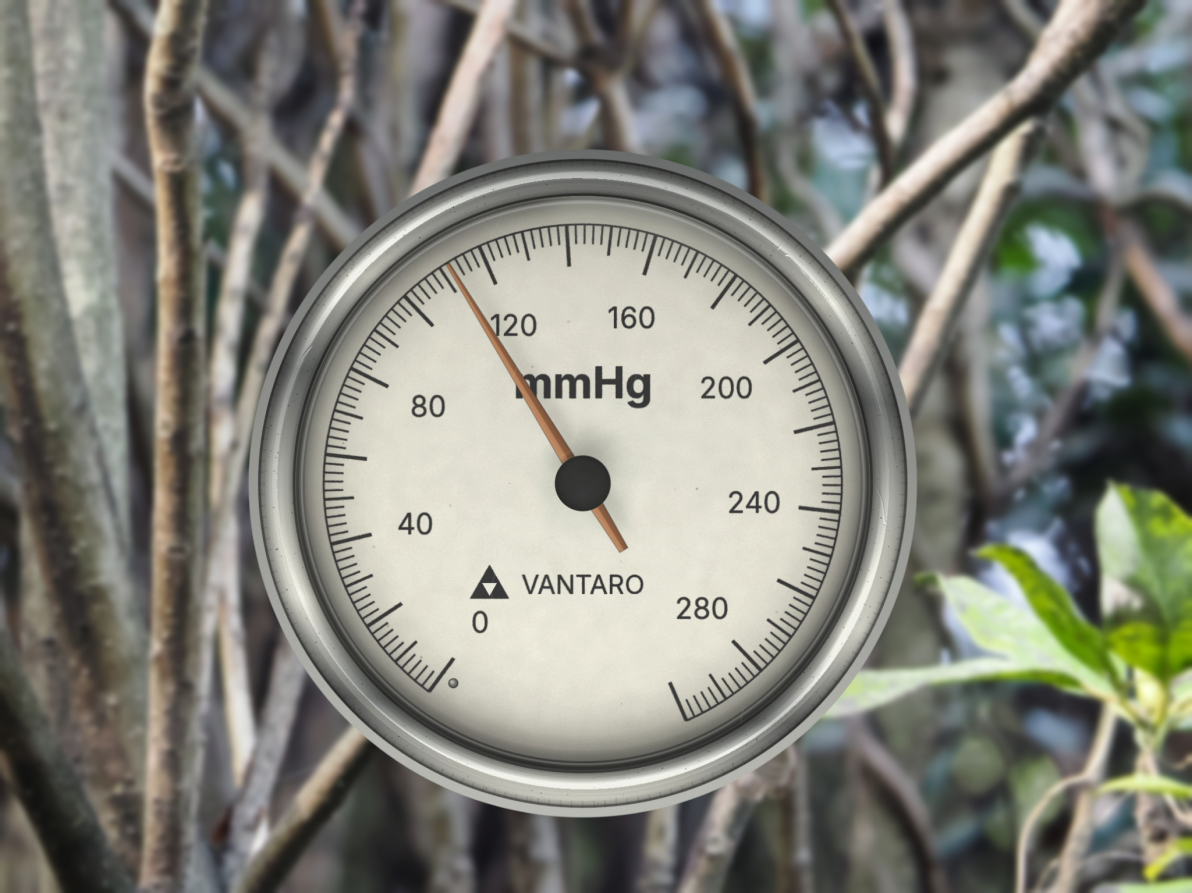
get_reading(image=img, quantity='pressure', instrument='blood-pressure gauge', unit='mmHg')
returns 112 mmHg
